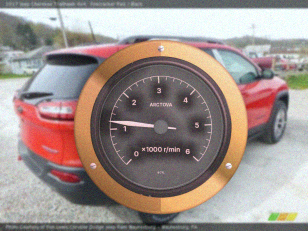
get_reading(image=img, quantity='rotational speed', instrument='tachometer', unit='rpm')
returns 1200 rpm
